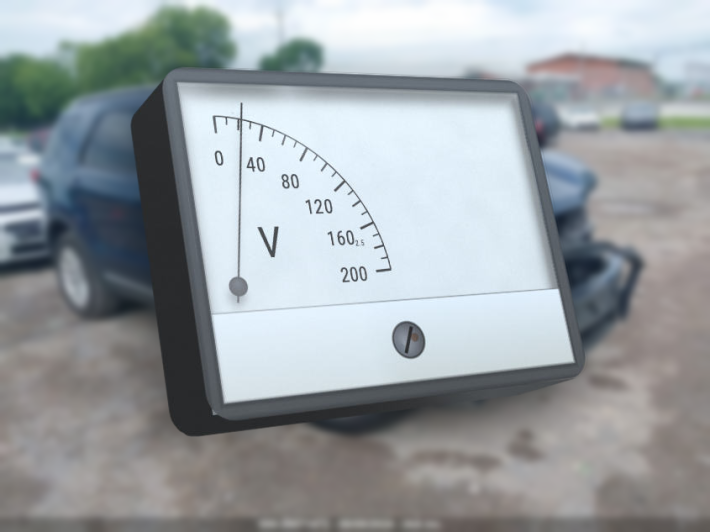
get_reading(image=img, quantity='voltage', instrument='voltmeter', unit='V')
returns 20 V
